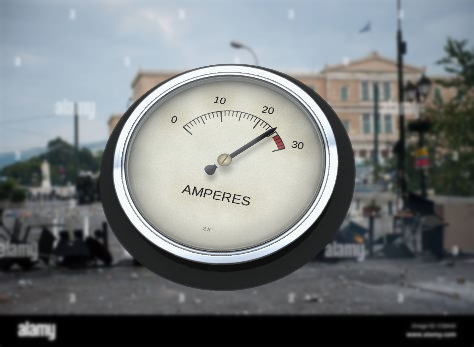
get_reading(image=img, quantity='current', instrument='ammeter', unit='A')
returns 25 A
